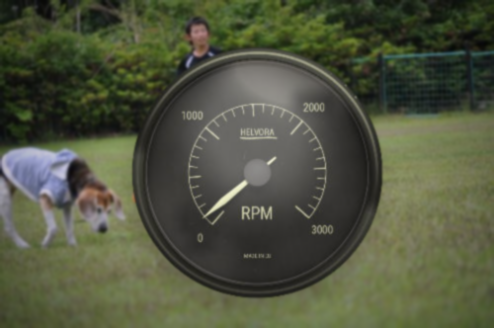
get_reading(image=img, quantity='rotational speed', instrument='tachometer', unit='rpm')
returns 100 rpm
